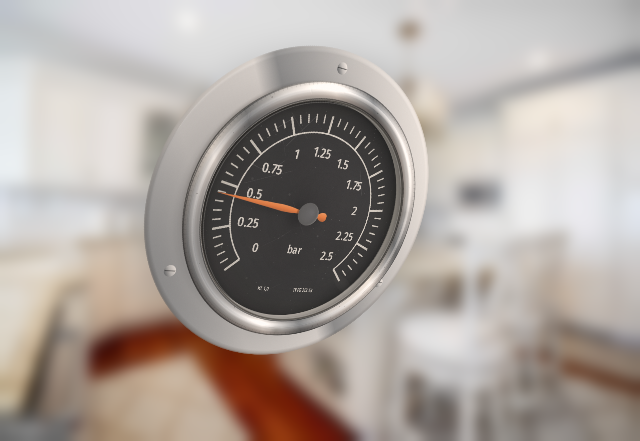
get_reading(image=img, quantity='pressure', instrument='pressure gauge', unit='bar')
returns 0.45 bar
